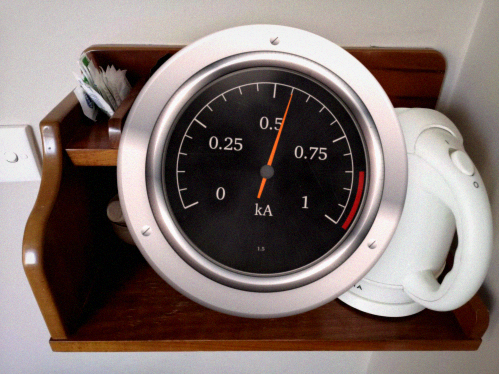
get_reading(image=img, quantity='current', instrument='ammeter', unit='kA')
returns 0.55 kA
